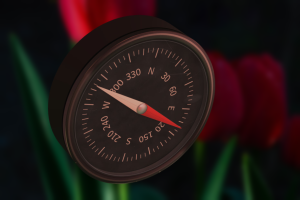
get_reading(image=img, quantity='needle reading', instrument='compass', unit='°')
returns 110 °
